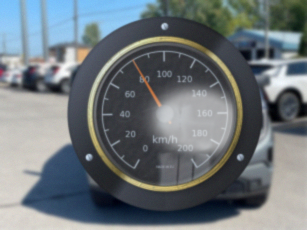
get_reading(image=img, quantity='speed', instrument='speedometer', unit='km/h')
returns 80 km/h
